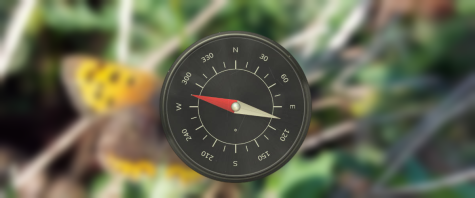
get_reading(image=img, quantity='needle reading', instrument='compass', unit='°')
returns 285 °
